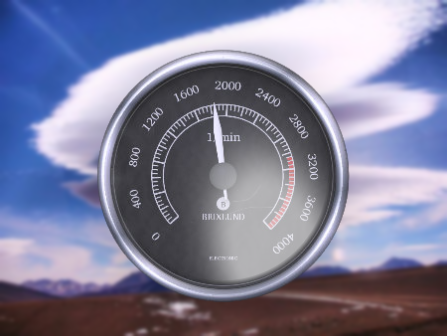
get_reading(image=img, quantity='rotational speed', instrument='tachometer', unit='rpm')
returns 1850 rpm
